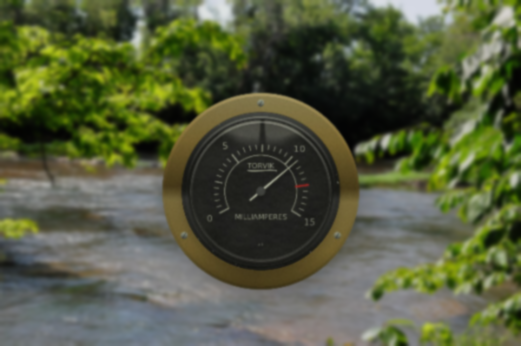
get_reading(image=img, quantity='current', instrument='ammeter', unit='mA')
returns 10.5 mA
